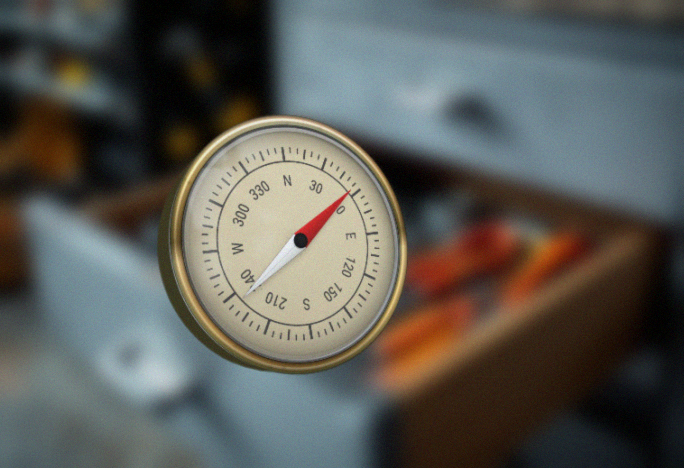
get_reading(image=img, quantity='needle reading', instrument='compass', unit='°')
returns 55 °
